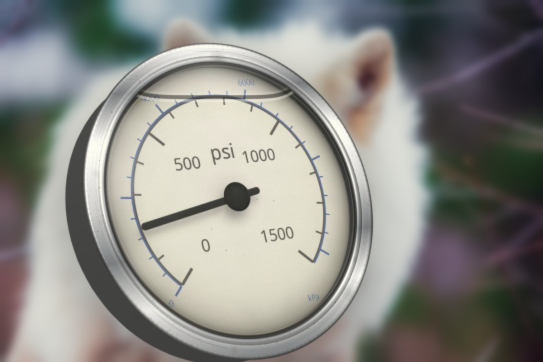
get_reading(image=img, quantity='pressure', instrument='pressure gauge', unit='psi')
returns 200 psi
